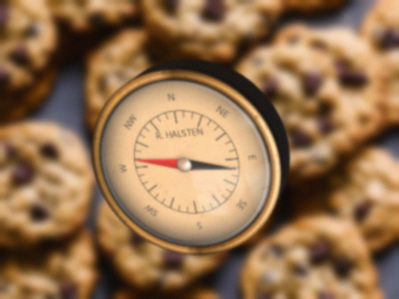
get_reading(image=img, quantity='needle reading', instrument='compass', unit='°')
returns 280 °
